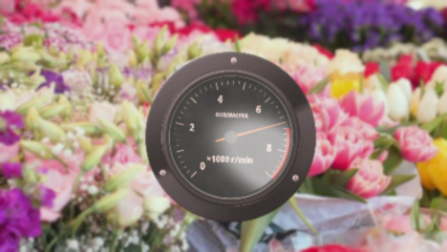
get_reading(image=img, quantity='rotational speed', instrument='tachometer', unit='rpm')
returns 7000 rpm
